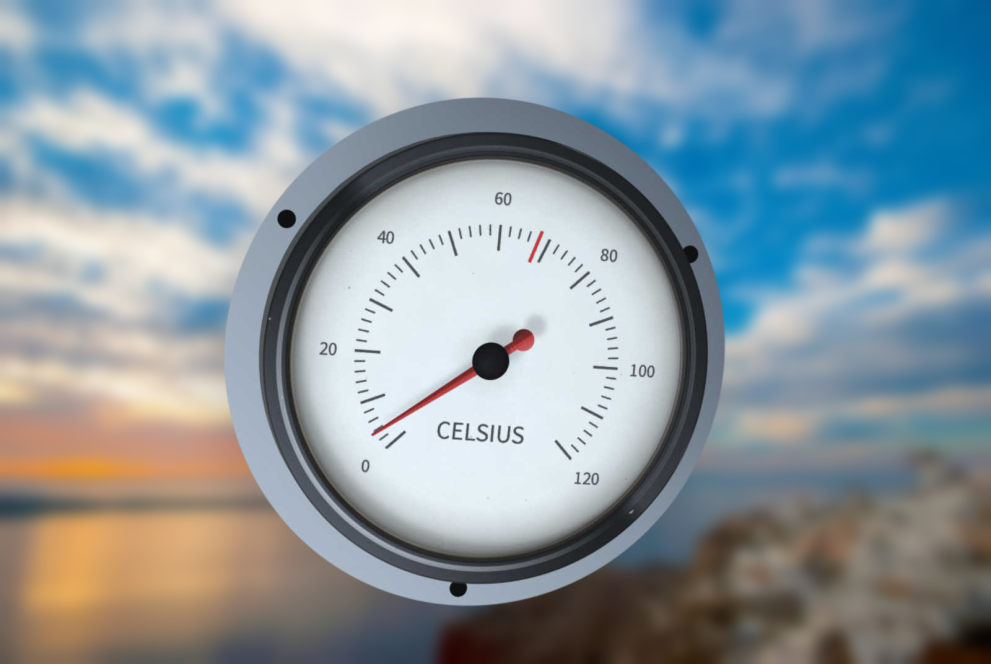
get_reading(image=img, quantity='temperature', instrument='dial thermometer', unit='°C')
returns 4 °C
